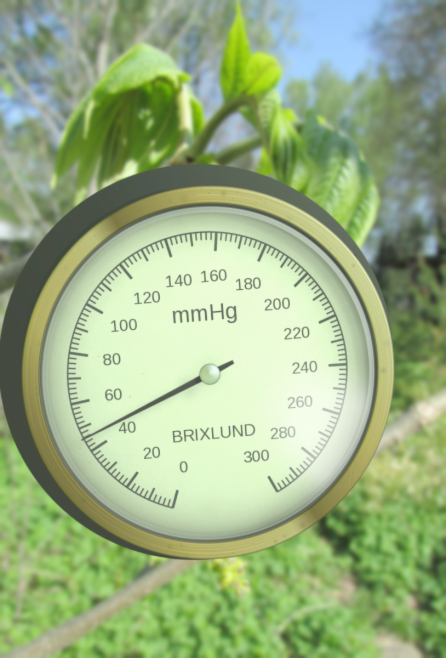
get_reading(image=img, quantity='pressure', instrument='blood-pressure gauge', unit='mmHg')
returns 46 mmHg
